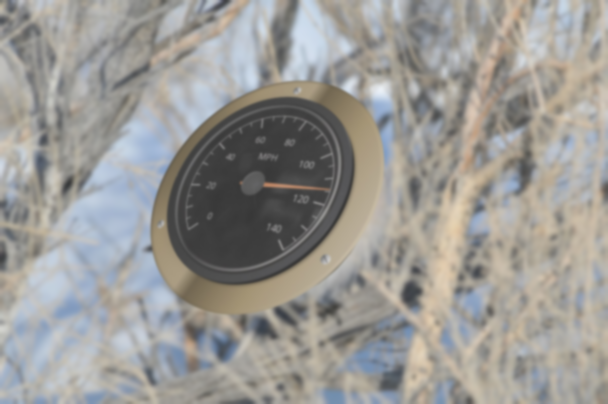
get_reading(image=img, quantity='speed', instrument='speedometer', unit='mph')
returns 115 mph
